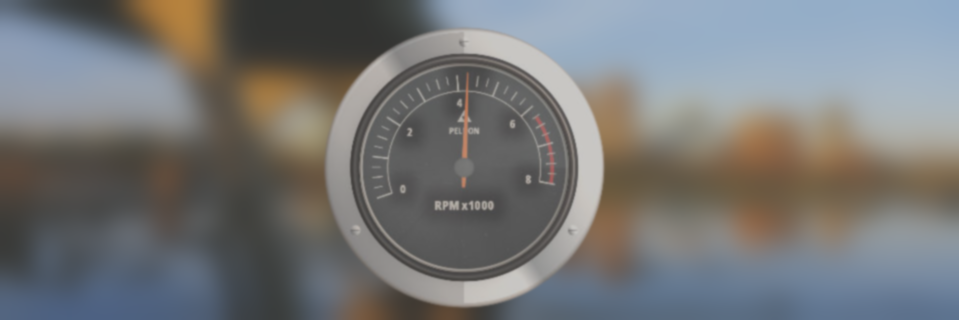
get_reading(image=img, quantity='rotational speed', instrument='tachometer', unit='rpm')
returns 4250 rpm
